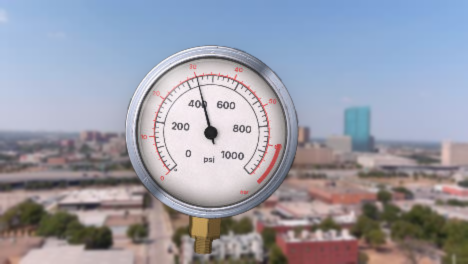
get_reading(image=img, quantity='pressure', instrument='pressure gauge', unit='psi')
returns 440 psi
